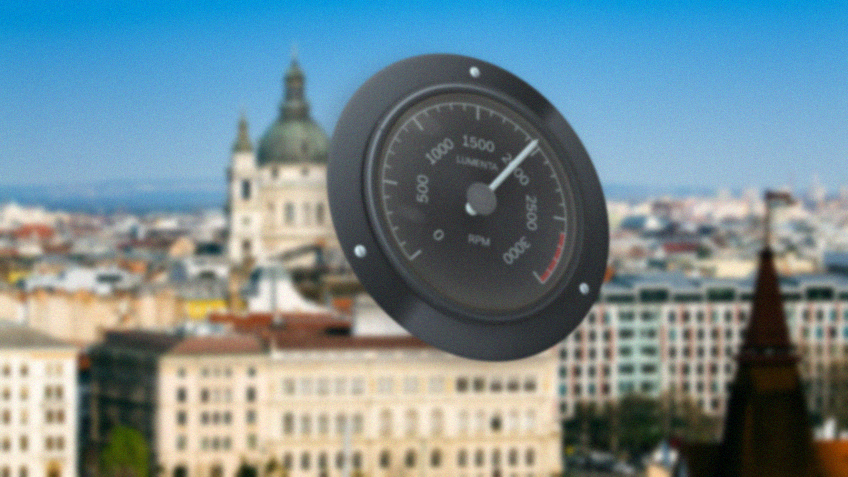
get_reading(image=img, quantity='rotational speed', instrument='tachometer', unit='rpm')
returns 1950 rpm
